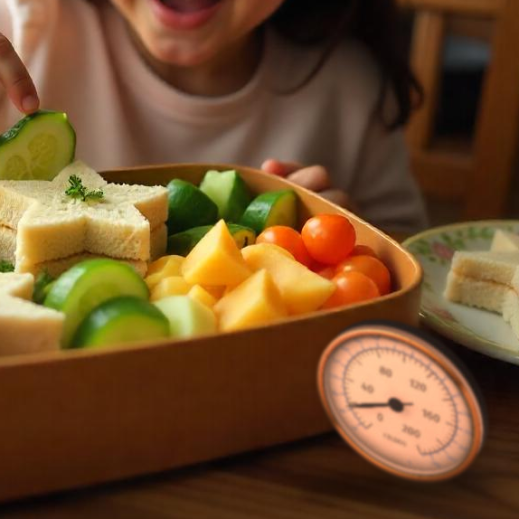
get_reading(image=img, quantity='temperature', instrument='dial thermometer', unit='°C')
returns 20 °C
